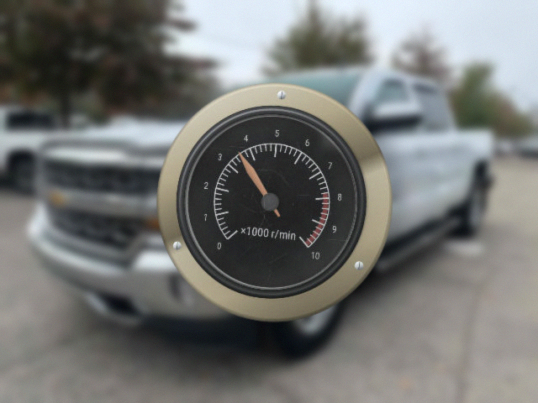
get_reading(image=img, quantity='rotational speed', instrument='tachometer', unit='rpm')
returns 3600 rpm
